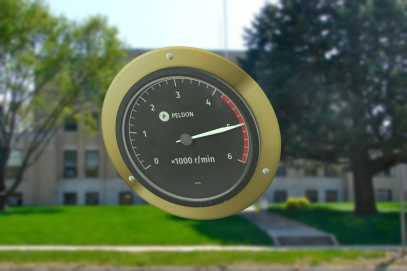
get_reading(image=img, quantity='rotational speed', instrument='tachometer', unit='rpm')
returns 5000 rpm
